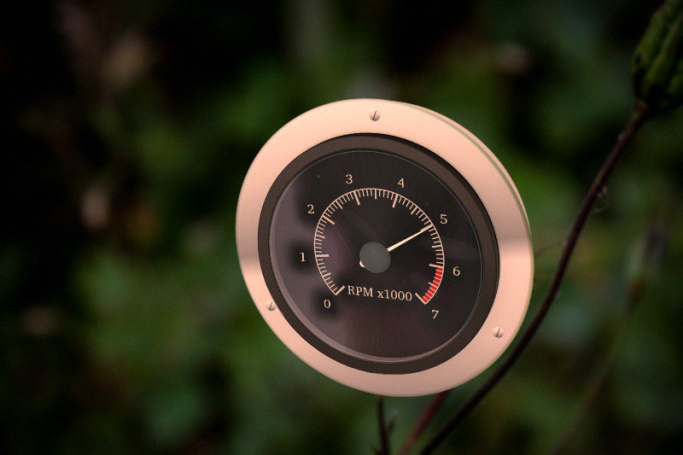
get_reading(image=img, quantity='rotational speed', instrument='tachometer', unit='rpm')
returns 5000 rpm
